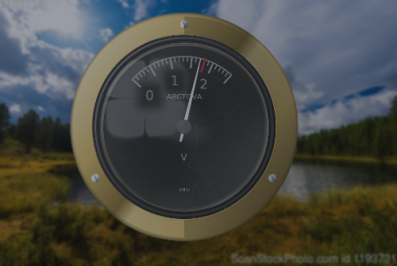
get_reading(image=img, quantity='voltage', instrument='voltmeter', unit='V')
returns 1.7 V
